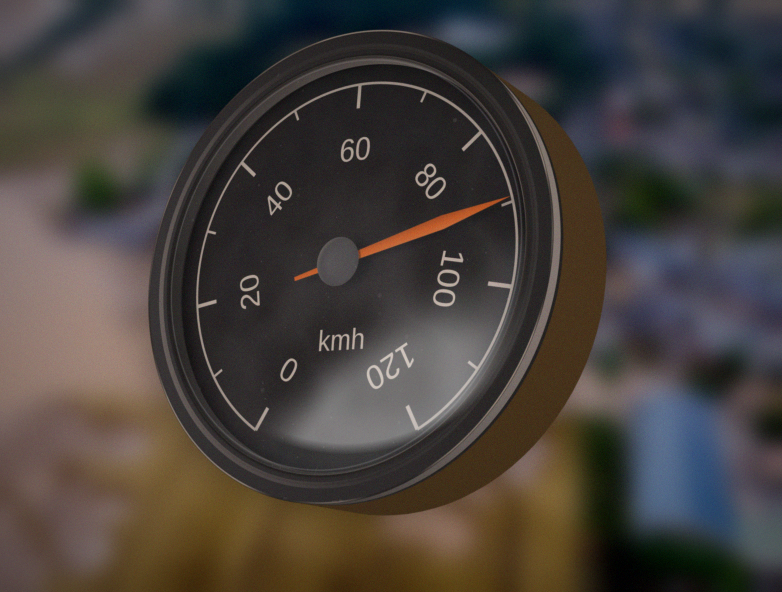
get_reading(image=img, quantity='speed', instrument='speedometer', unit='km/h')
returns 90 km/h
